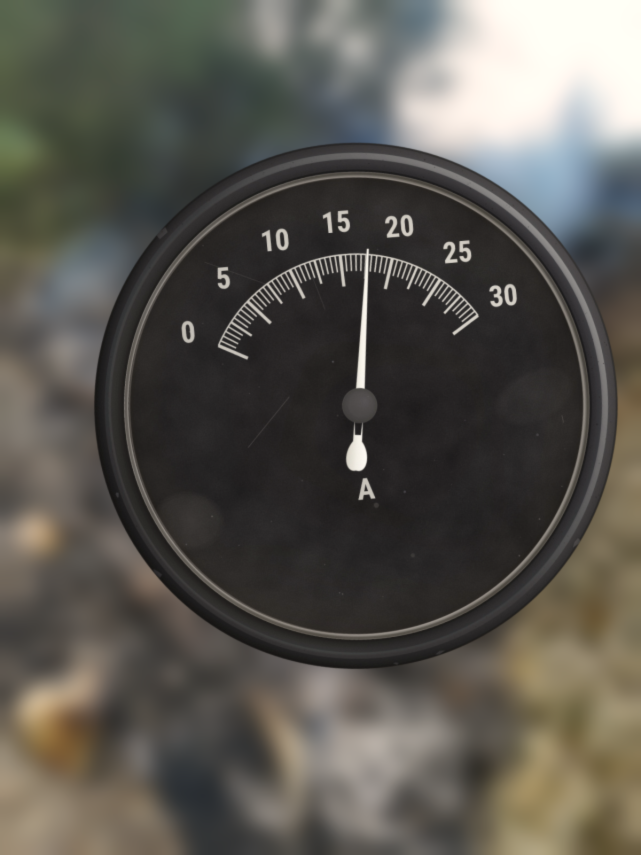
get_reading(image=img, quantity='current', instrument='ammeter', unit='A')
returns 17.5 A
